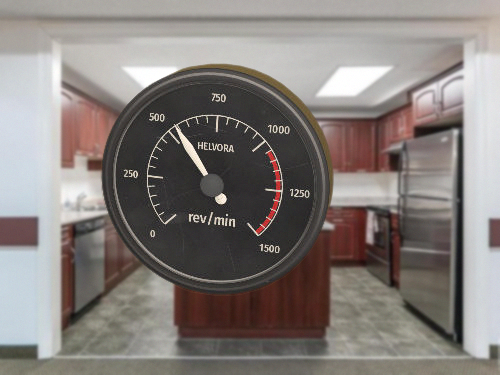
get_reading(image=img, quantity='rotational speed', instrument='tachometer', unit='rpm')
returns 550 rpm
